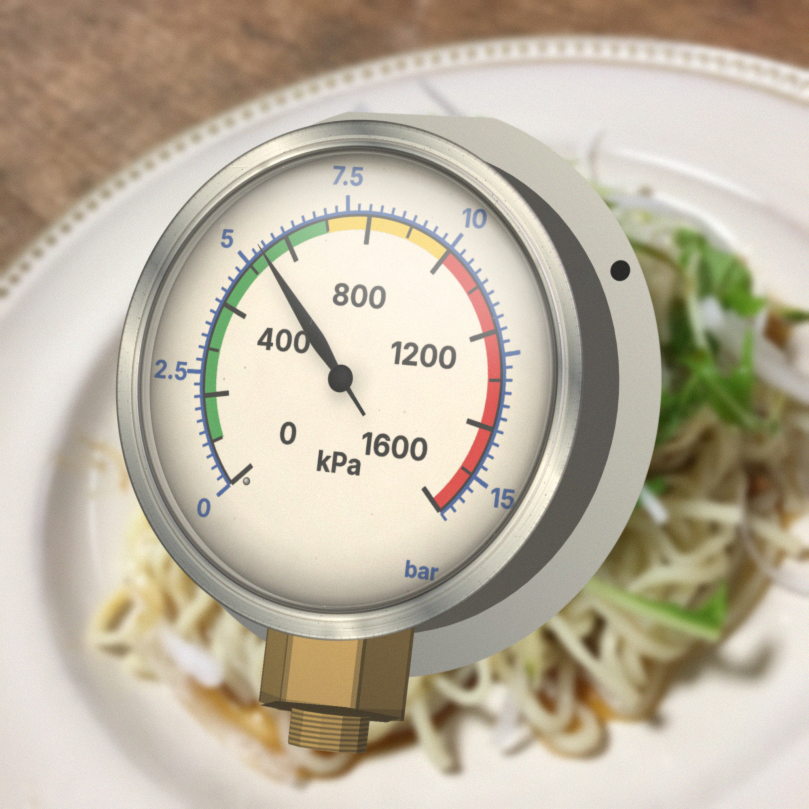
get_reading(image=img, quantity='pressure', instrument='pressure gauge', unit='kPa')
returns 550 kPa
